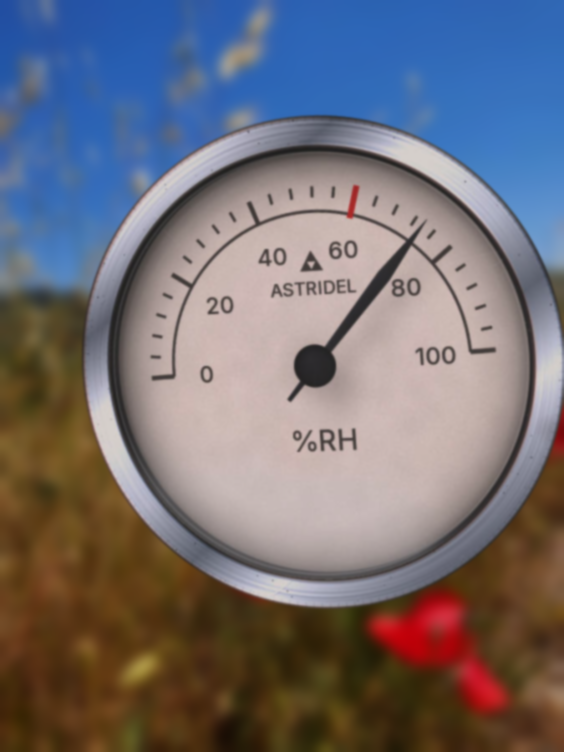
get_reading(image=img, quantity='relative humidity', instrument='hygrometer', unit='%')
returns 74 %
